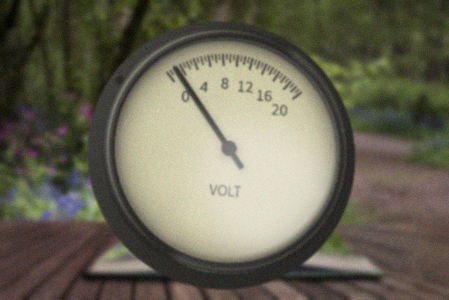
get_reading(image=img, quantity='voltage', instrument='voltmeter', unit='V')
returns 1 V
